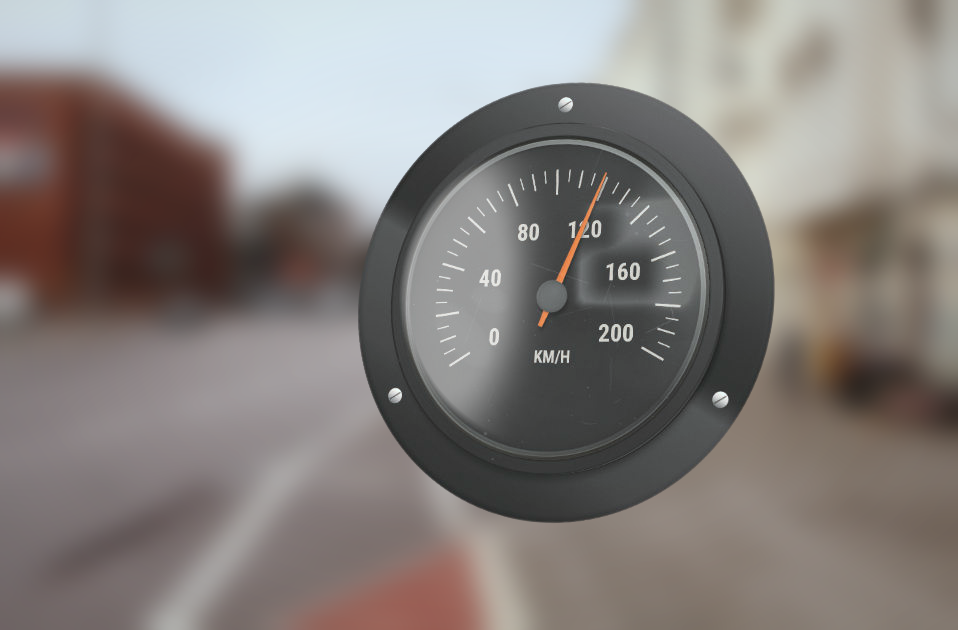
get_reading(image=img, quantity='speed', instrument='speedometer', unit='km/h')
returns 120 km/h
